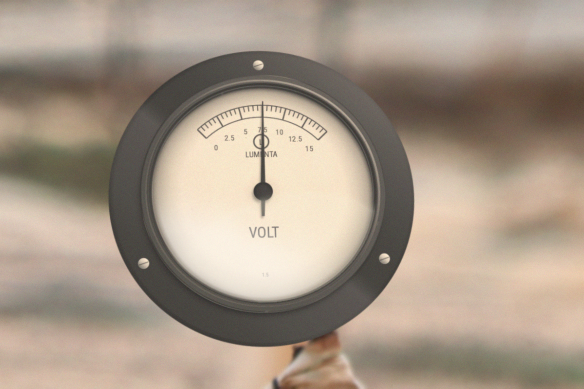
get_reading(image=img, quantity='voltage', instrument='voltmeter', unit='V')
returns 7.5 V
